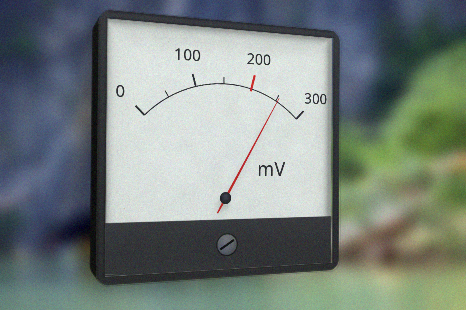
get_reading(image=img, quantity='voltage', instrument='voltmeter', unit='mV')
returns 250 mV
